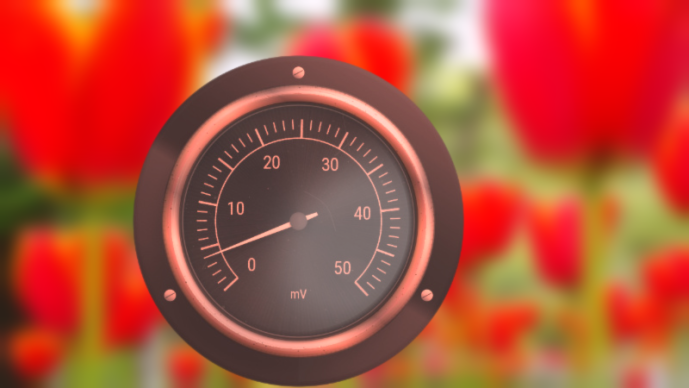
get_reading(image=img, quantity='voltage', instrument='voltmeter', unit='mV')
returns 4 mV
